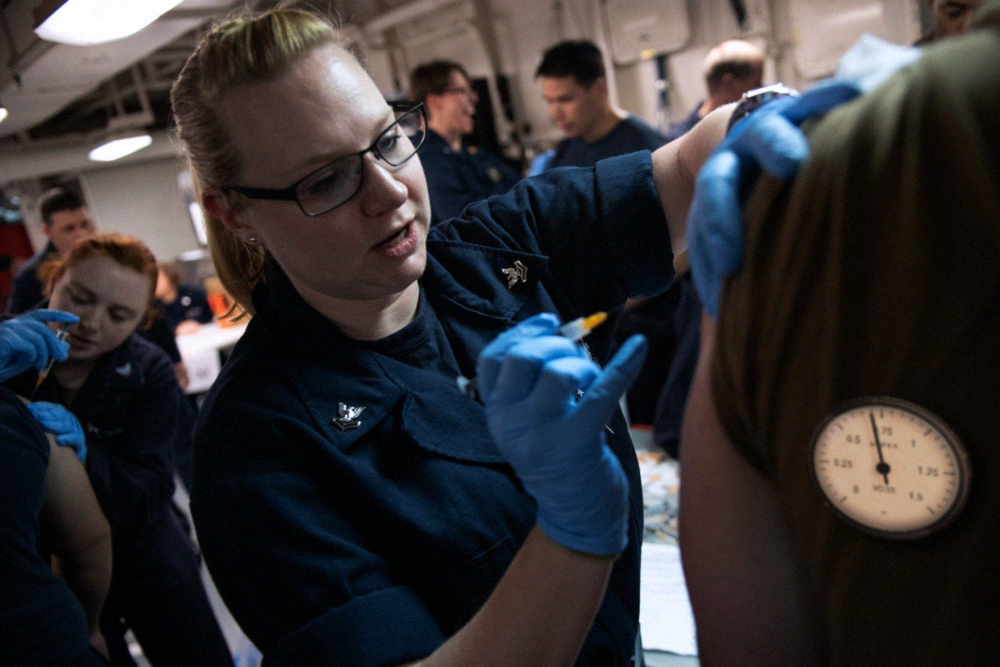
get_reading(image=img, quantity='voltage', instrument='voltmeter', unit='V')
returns 0.7 V
